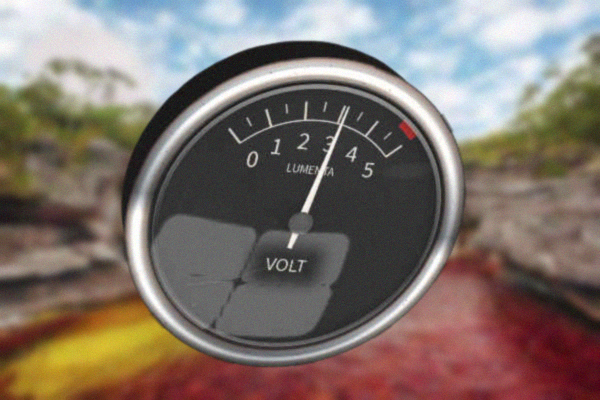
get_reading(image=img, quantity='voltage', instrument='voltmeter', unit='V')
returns 3 V
